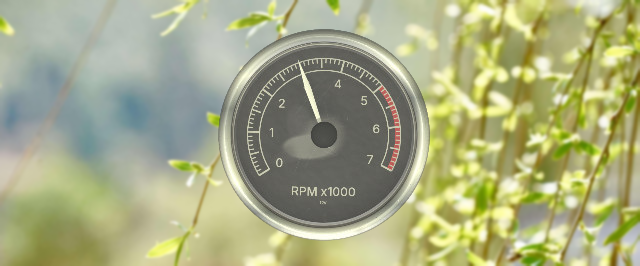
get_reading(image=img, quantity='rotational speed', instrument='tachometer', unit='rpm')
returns 3000 rpm
